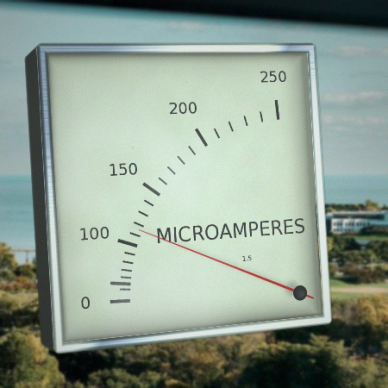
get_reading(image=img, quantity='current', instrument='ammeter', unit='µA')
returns 115 µA
